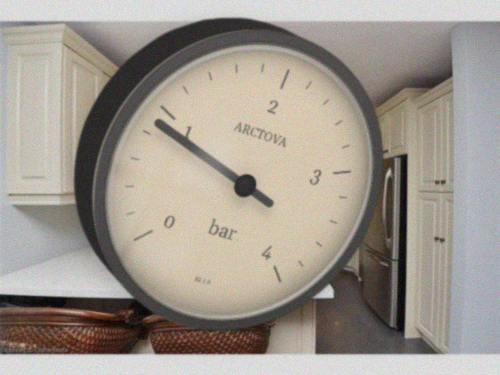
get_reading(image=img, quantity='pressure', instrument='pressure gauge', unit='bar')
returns 0.9 bar
